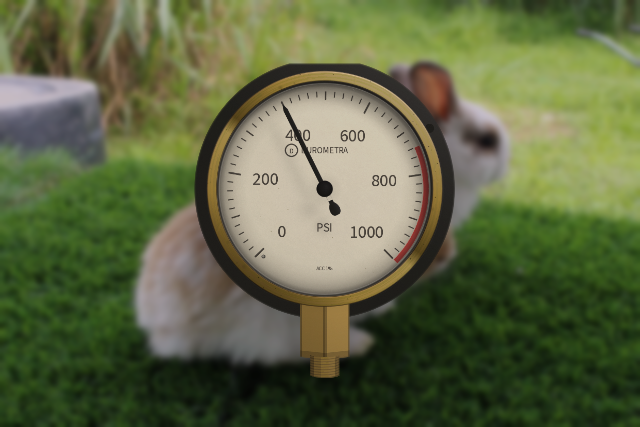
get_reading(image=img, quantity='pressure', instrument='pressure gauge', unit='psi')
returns 400 psi
